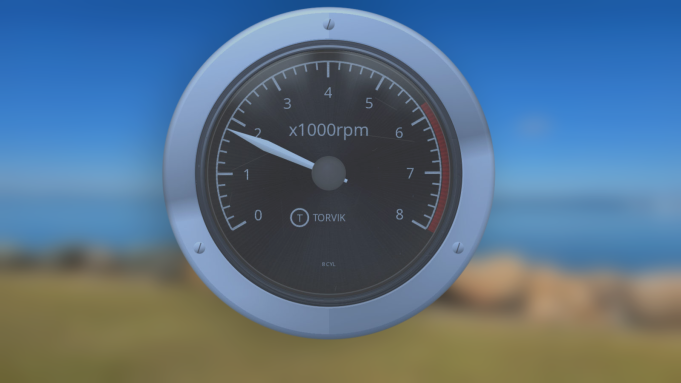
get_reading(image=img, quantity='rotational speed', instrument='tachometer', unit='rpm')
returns 1800 rpm
